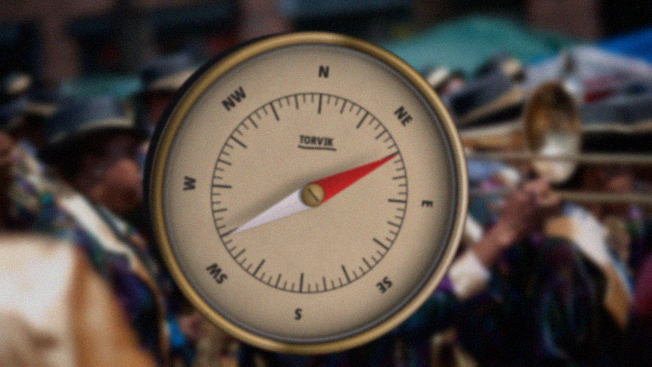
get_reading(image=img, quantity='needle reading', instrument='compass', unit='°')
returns 60 °
